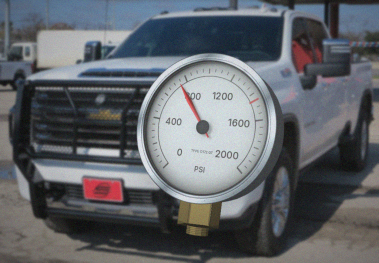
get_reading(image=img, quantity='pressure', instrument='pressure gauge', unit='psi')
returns 750 psi
